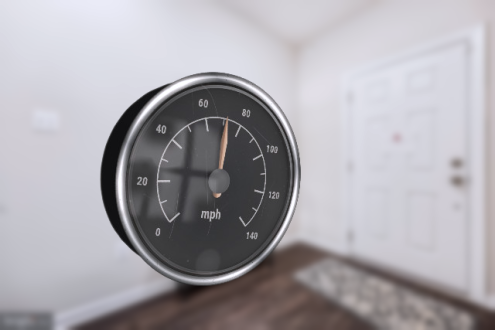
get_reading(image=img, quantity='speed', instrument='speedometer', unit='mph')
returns 70 mph
